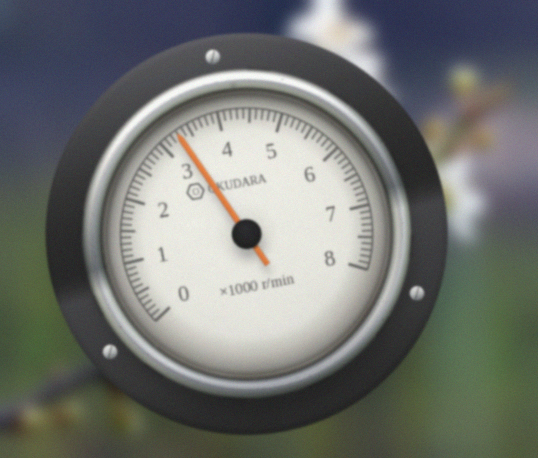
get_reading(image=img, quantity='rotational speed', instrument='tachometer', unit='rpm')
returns 3300 rpm
